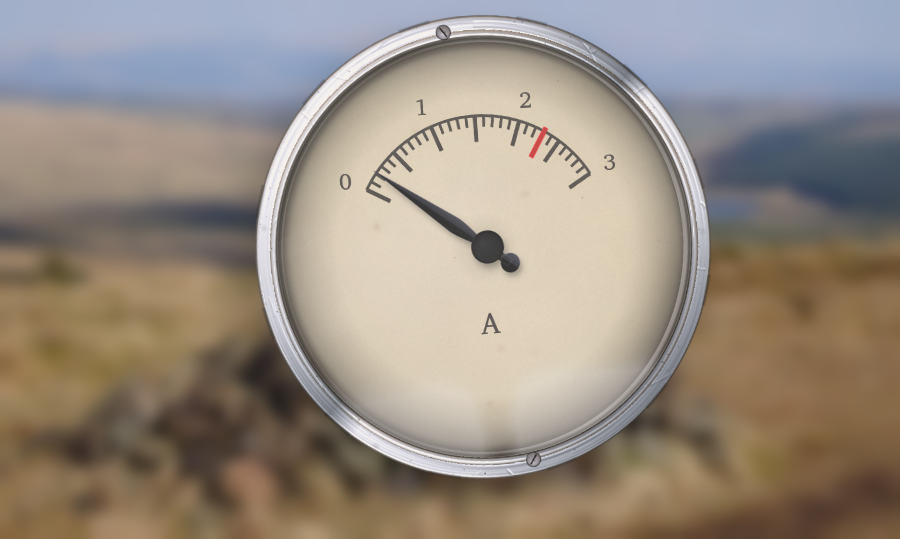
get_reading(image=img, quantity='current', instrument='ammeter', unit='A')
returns 0.2 A
